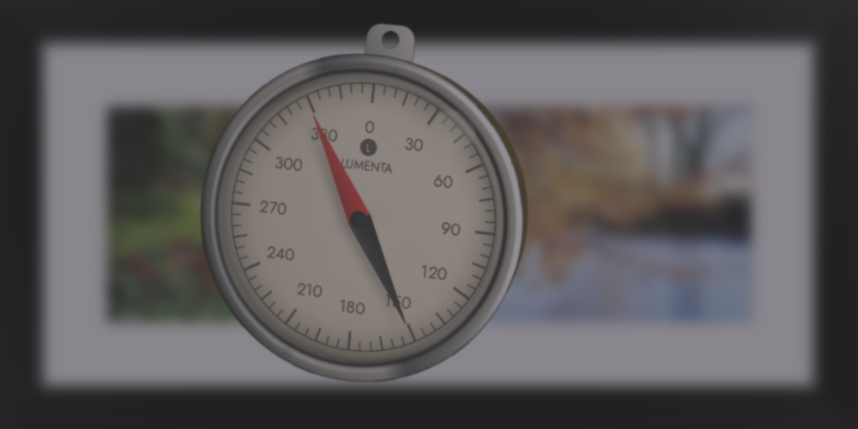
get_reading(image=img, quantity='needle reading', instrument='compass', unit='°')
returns 330 °
